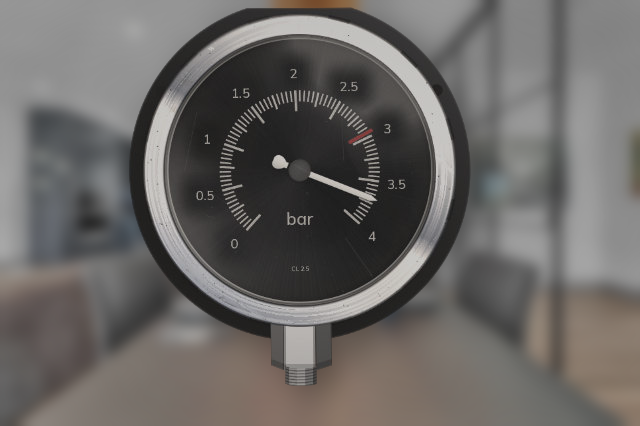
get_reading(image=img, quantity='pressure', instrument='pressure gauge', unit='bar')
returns 3.7 bar
